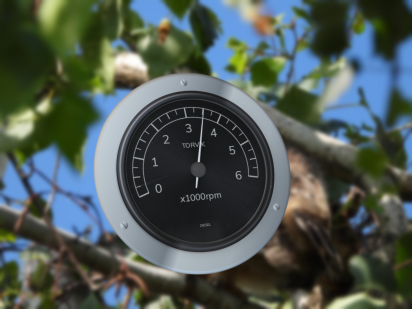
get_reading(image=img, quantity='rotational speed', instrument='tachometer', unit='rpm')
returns 3500 rpm
